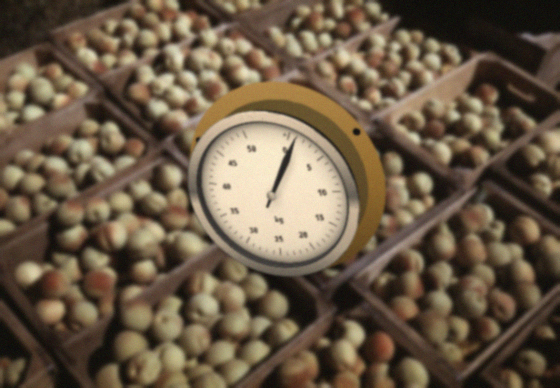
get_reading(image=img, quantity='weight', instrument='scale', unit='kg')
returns 1 kg
